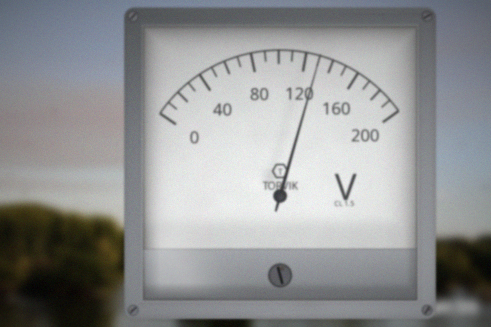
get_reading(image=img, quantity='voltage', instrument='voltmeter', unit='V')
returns 130 V
